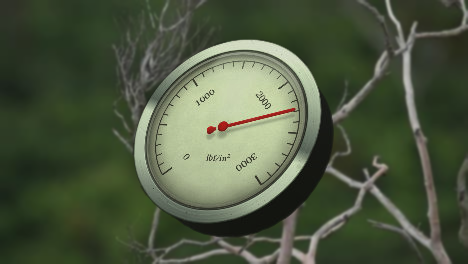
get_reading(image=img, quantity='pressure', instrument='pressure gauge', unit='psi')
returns 2300 psi
